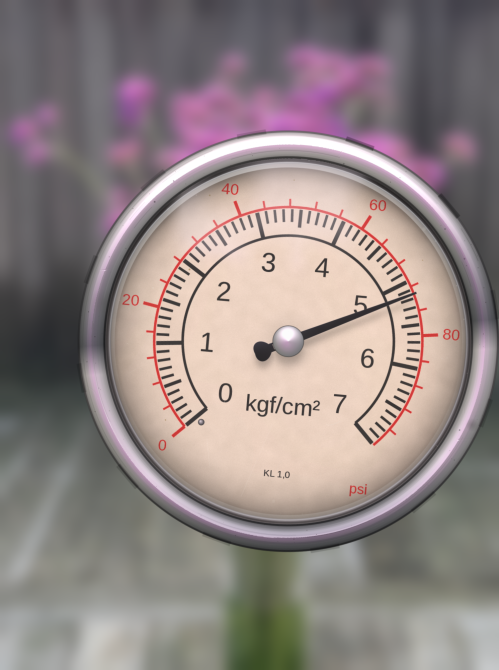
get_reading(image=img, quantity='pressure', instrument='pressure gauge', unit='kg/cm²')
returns 5.15 kg/cm²
